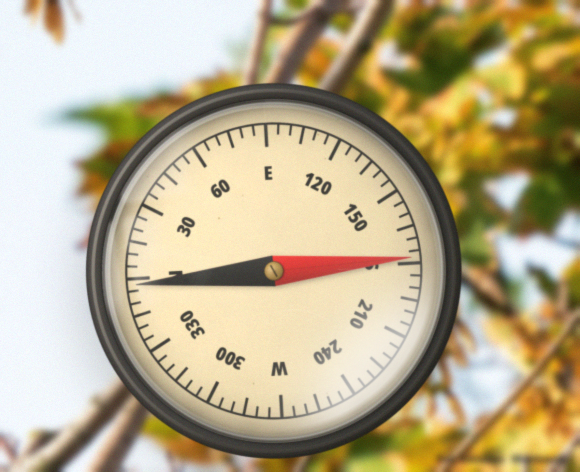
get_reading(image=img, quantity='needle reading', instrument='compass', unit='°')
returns 177.5 °
